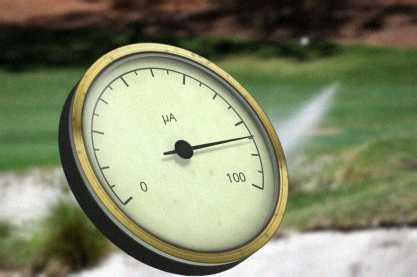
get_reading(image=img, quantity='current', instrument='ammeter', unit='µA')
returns 85 µA
